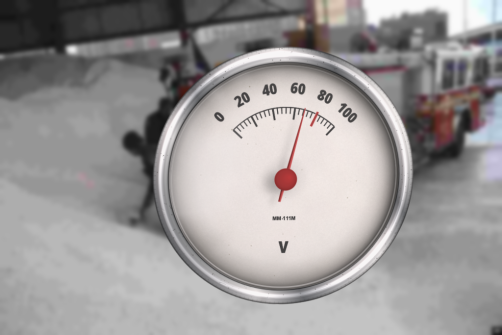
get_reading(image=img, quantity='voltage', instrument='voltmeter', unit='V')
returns 68 V
